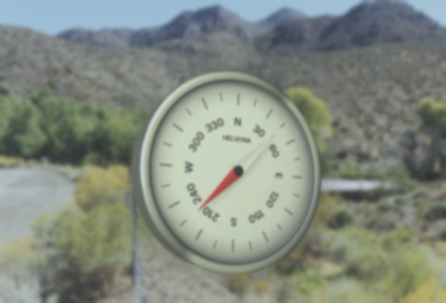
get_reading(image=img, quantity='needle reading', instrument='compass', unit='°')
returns 225 °
